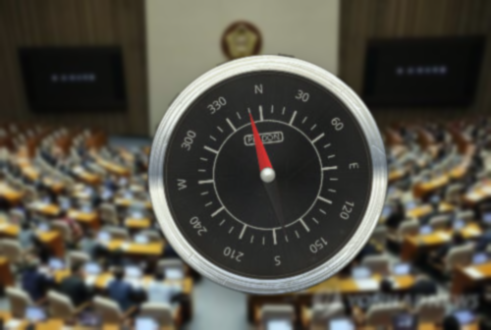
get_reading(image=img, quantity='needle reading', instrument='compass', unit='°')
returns 350 °
